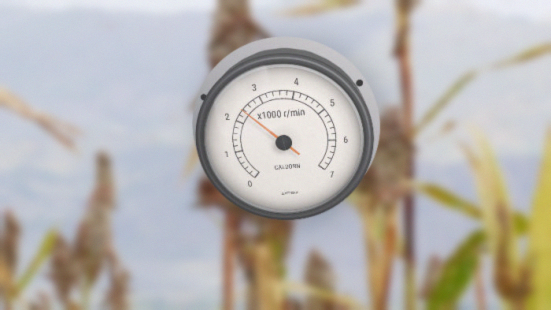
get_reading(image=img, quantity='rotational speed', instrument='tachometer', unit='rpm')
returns 2400 rpm
